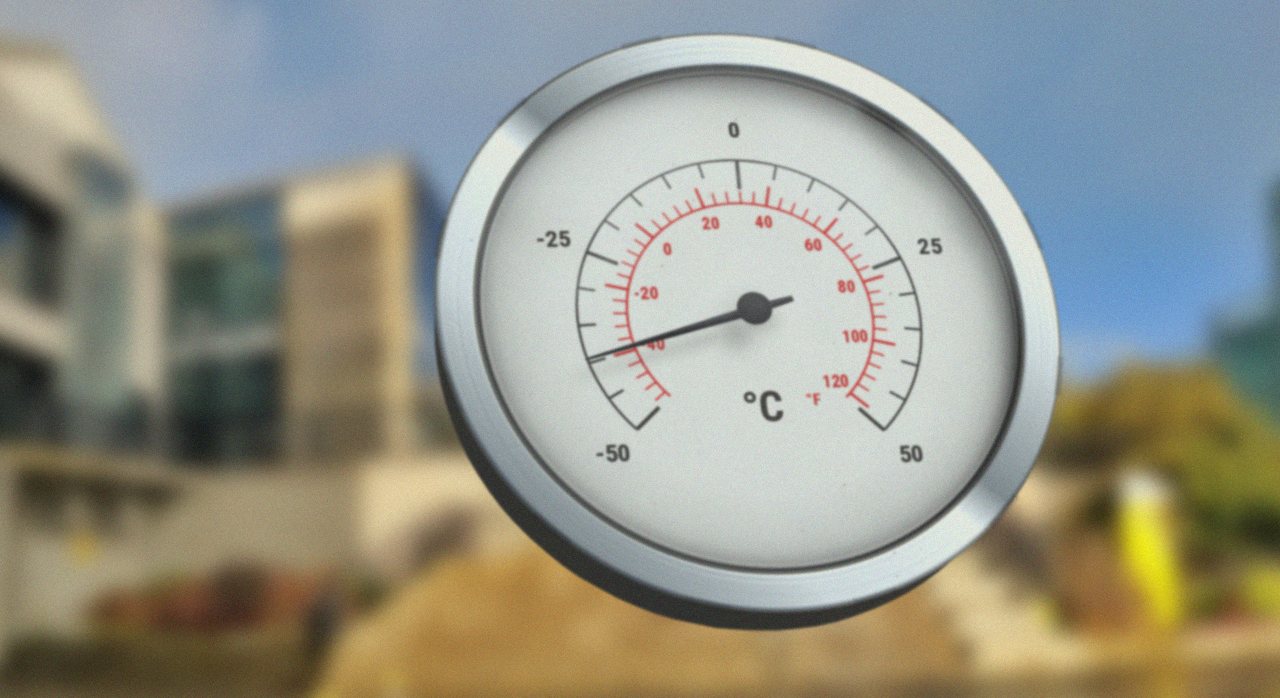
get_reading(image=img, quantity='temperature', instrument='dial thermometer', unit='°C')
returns -40 °C
